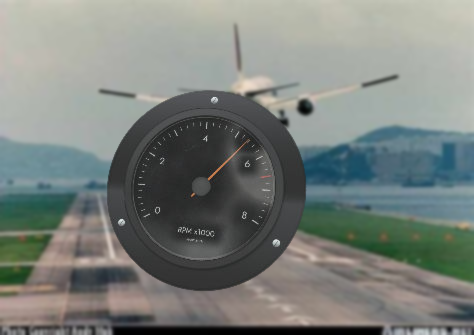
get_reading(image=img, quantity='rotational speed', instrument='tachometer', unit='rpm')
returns 5400 rpm
